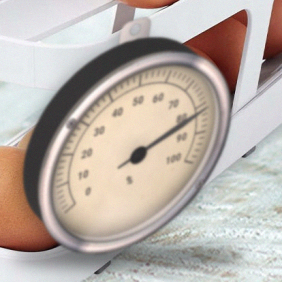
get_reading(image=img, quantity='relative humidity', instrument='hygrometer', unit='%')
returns 80 %
